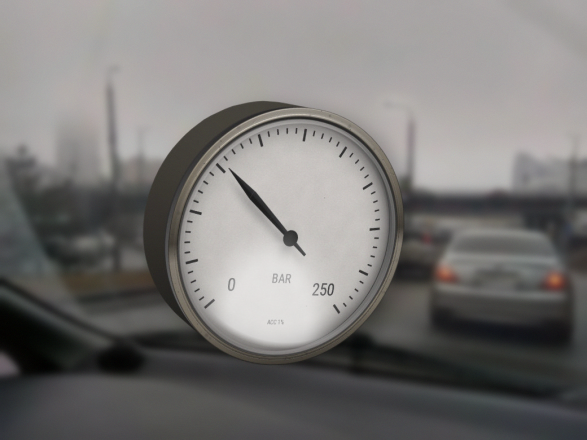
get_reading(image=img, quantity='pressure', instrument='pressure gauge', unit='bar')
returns 77.5 bar
